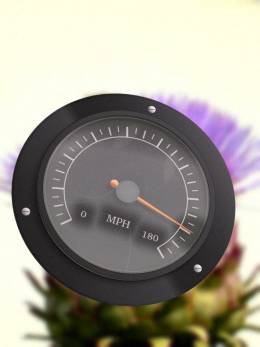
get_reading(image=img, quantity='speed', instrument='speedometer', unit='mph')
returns 160 mph
